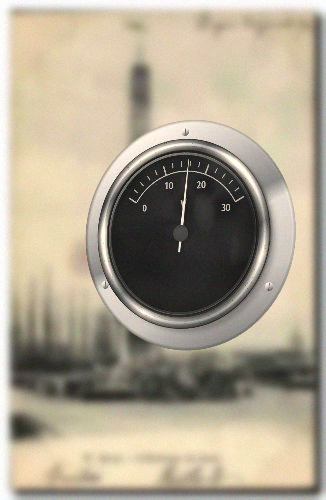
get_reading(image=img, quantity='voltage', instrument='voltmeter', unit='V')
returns 16 V
